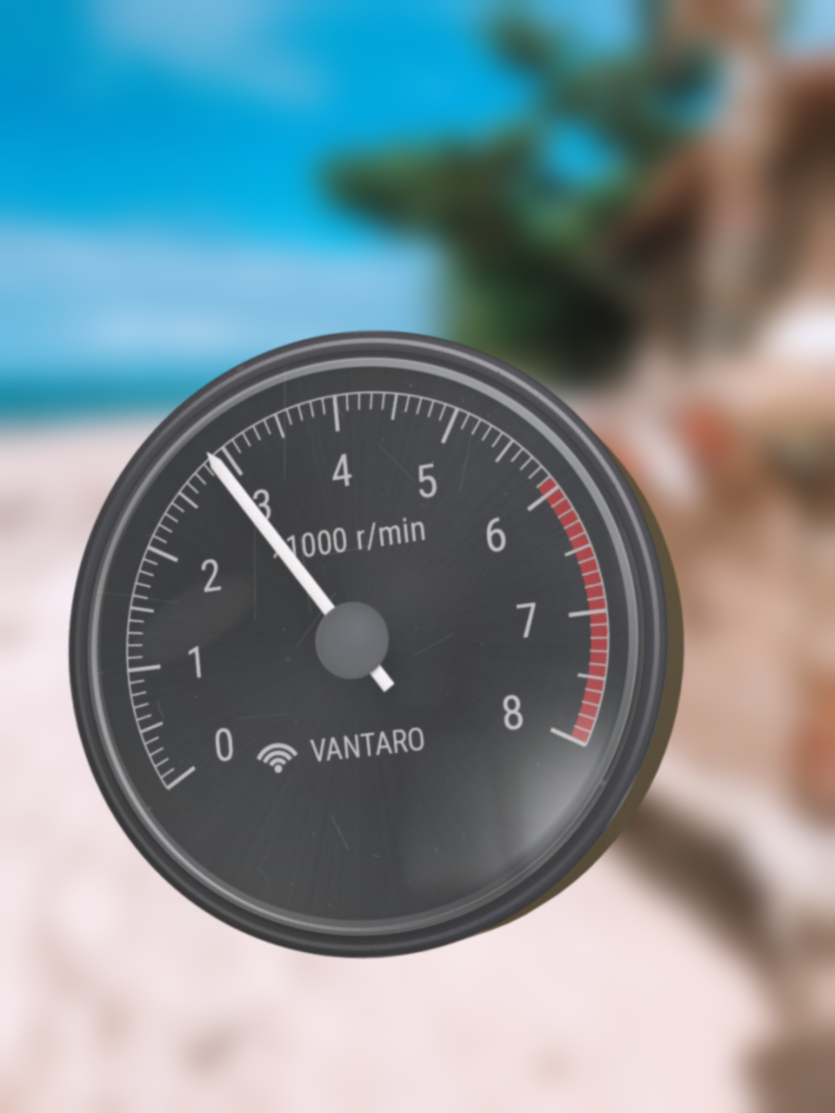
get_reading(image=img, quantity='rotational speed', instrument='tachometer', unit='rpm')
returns 2900 rpm
